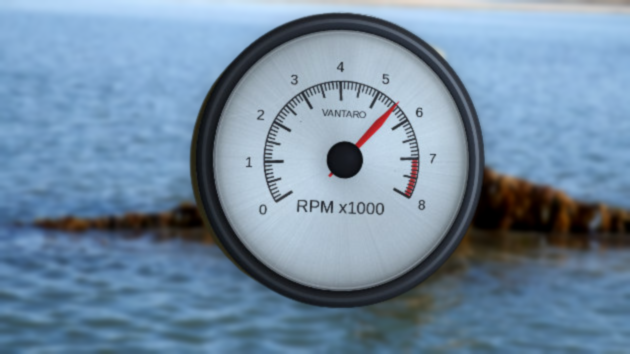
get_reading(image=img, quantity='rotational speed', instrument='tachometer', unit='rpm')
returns 5500 rpm
